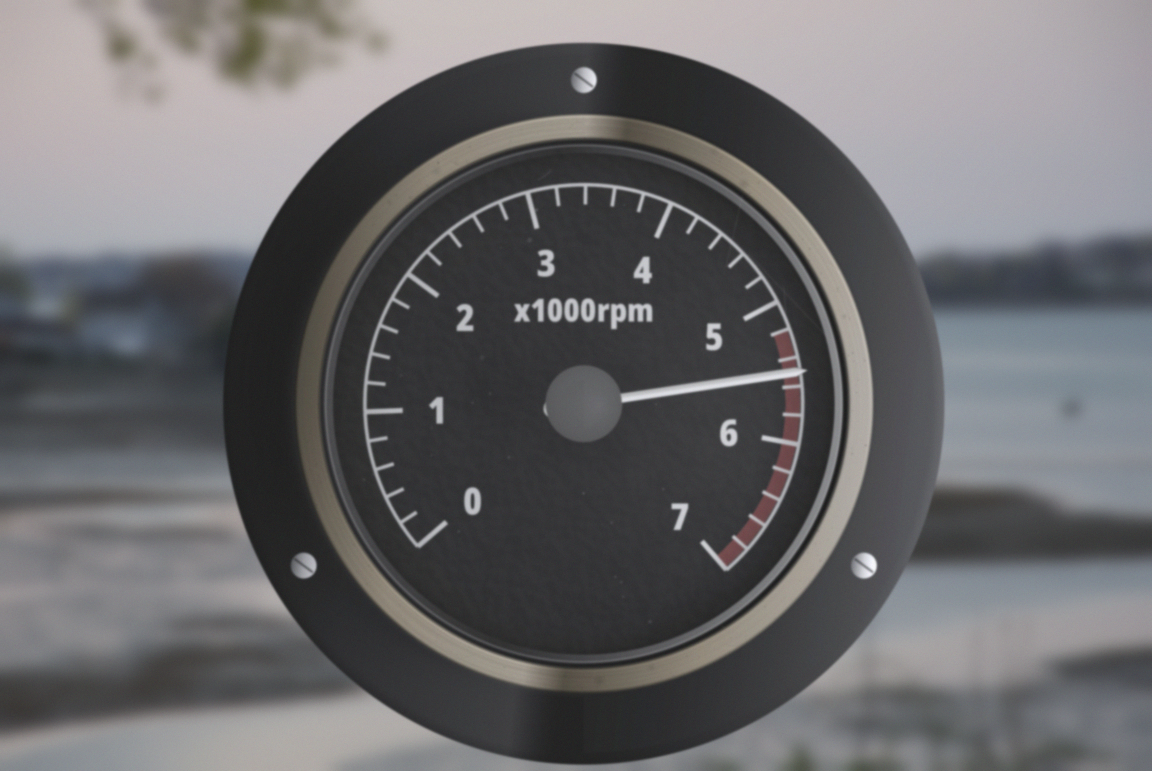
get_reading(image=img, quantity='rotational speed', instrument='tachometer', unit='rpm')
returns 5500 rpm
